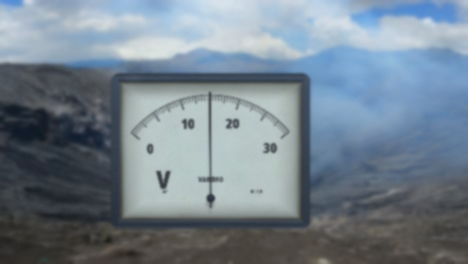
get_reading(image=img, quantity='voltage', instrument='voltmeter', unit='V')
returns 15 V
